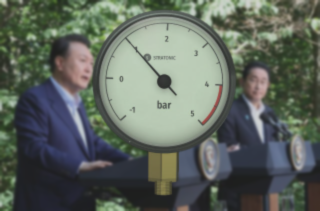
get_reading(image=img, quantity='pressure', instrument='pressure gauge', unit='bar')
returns 1 bar
